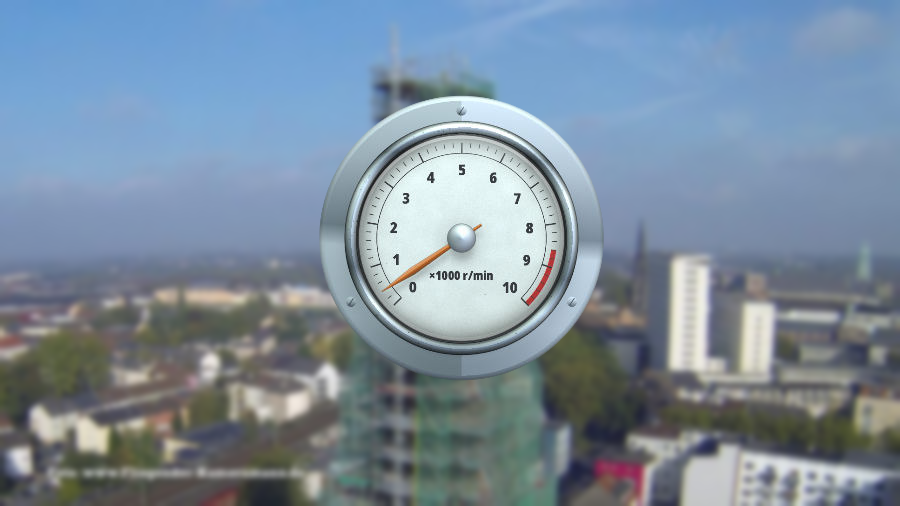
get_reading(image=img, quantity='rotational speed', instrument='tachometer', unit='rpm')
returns 400 rpm
